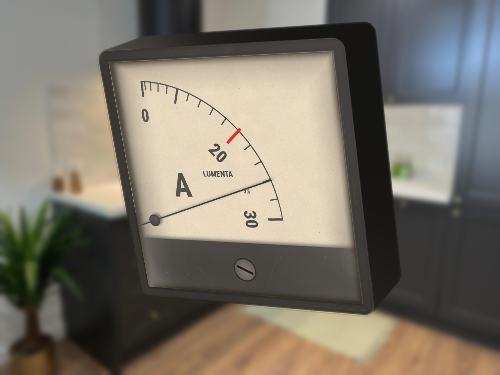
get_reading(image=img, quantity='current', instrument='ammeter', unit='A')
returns 26 A
